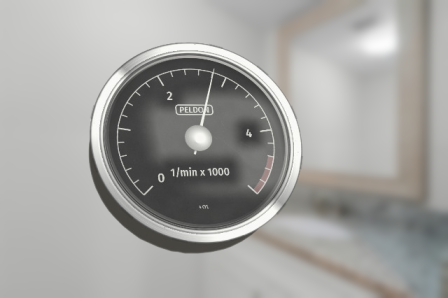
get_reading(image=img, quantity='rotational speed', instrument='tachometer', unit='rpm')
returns 2800 rpm
